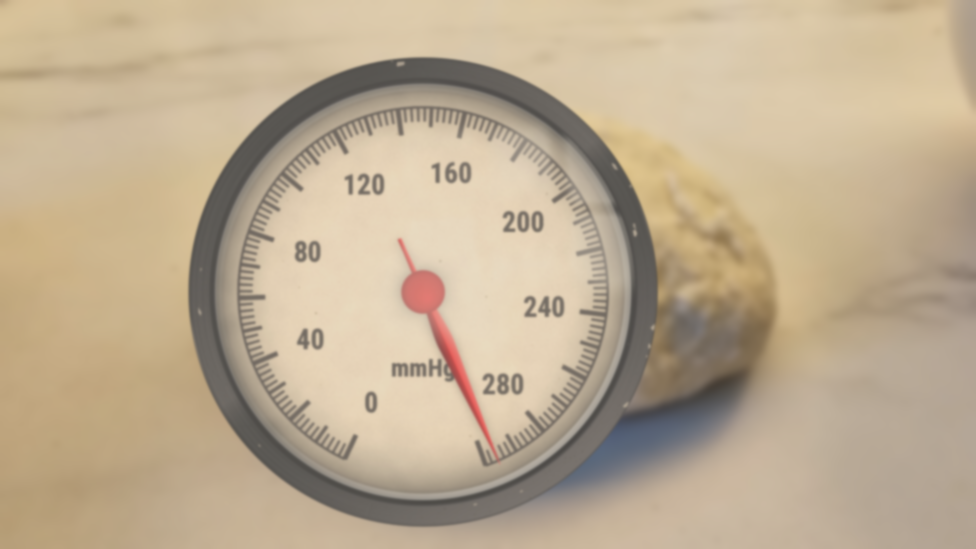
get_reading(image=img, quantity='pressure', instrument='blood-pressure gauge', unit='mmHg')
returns 296 mmHg
